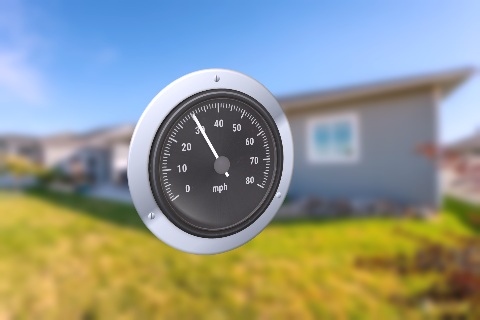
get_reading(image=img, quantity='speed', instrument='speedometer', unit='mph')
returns 30 mph
